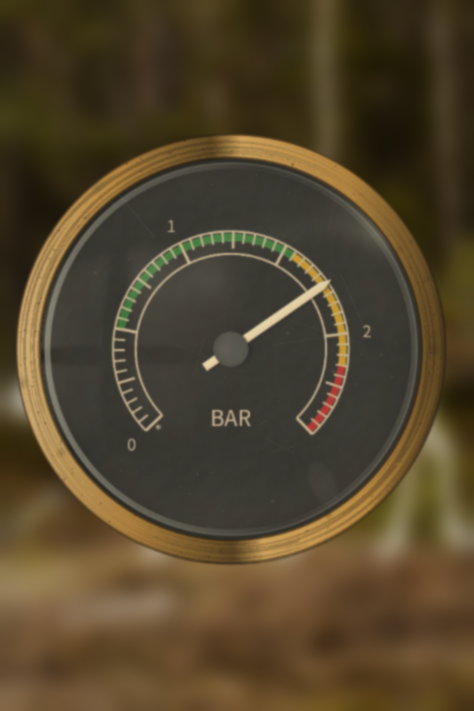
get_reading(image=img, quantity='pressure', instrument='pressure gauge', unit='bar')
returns 1.75 bar
